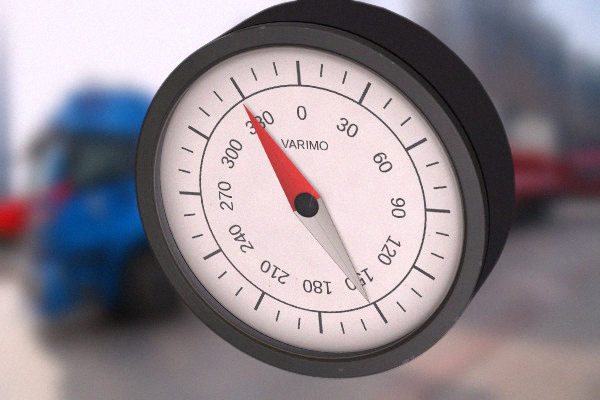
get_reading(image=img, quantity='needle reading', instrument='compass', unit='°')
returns 330 °
